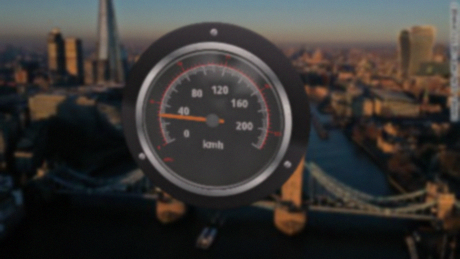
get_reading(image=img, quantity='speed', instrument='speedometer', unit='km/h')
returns 30 km/h
